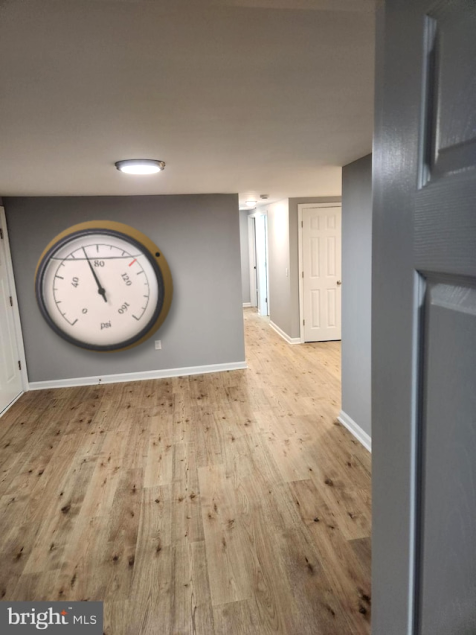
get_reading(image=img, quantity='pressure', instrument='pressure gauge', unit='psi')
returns 70 psi
